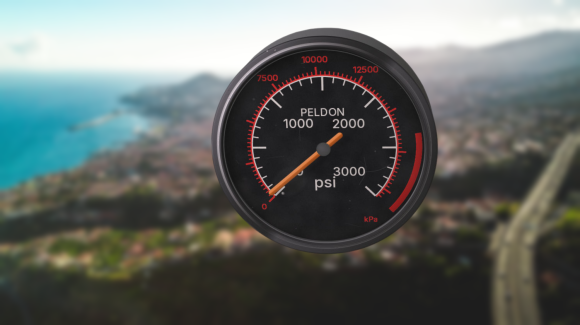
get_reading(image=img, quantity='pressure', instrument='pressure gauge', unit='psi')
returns 50 psi
